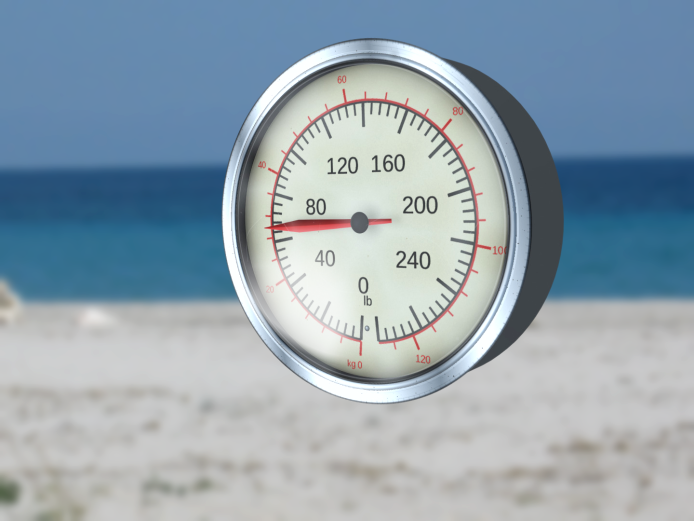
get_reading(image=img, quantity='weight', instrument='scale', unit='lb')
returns 66 lb
